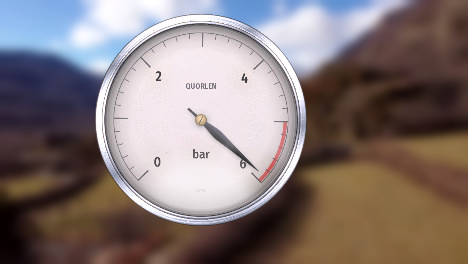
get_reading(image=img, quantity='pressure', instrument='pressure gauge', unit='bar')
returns 5.9 bar
